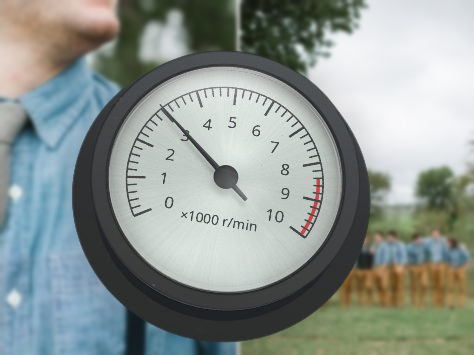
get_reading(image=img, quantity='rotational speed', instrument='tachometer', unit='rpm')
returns 3000 rpm
